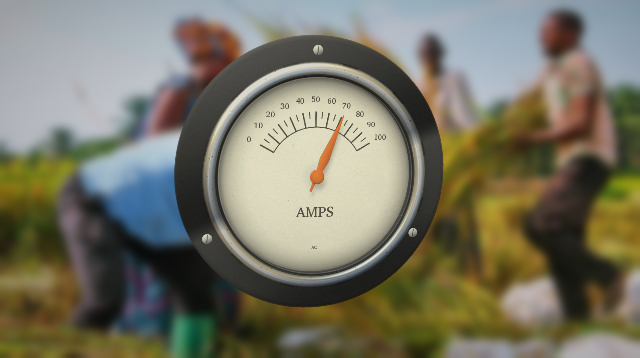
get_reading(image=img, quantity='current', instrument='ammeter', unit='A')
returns 70 A
